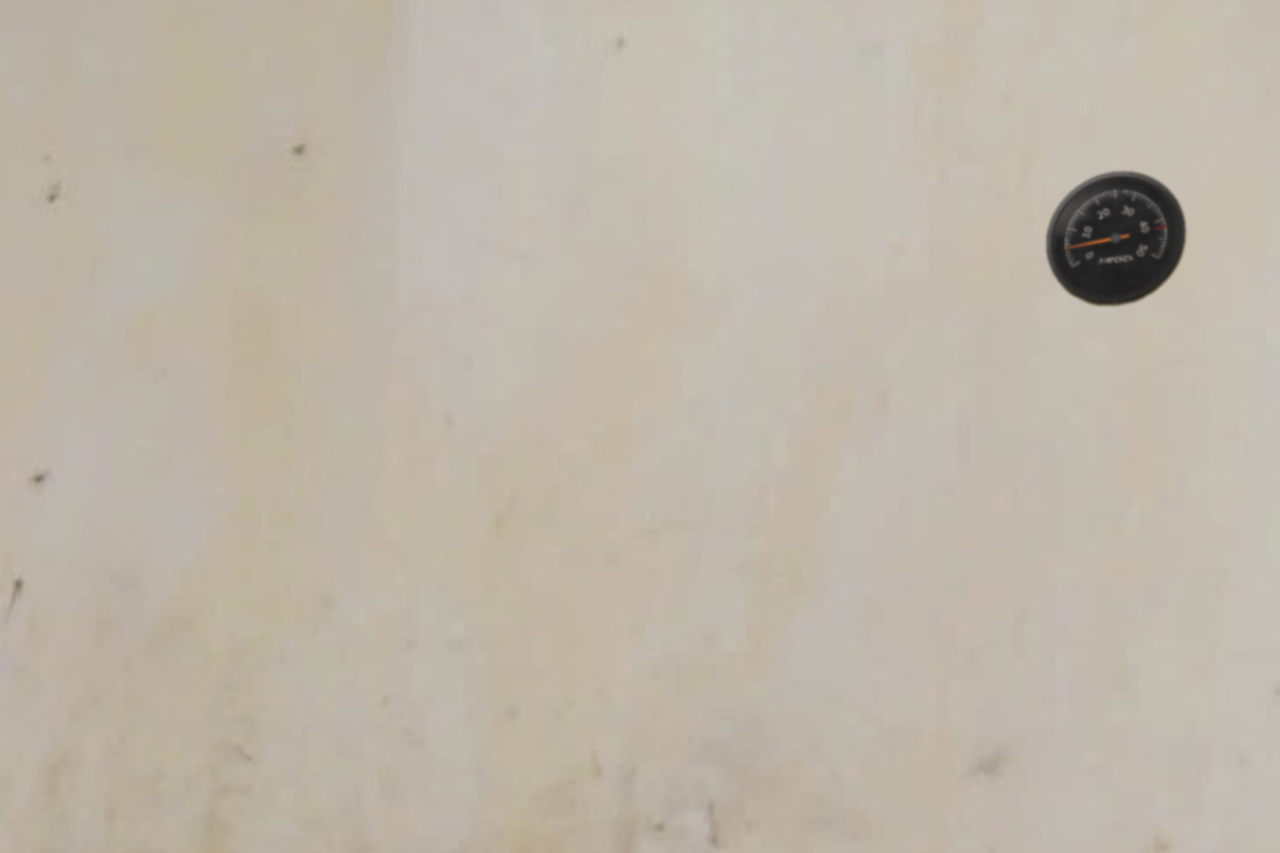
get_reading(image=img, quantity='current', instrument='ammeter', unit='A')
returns 5 A
